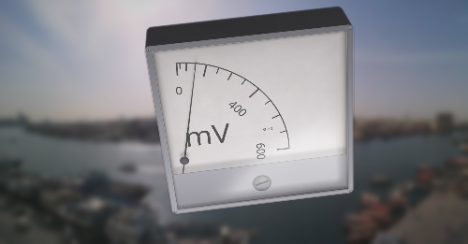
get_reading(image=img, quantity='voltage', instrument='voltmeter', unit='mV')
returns 150 mV
